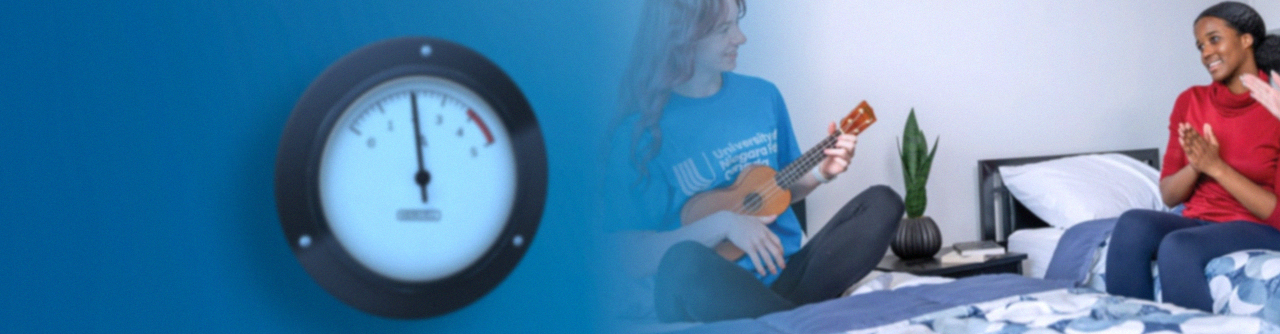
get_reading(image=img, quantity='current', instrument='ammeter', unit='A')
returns 2 A
